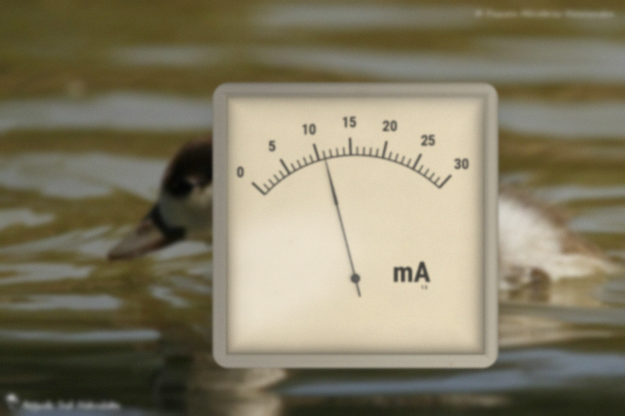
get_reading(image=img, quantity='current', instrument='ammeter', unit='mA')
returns 11 mA
